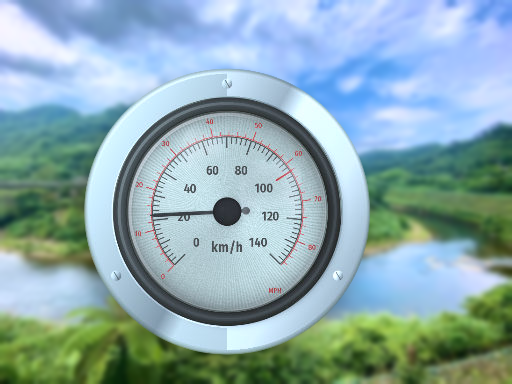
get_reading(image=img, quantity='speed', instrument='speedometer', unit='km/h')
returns 22 km/h
